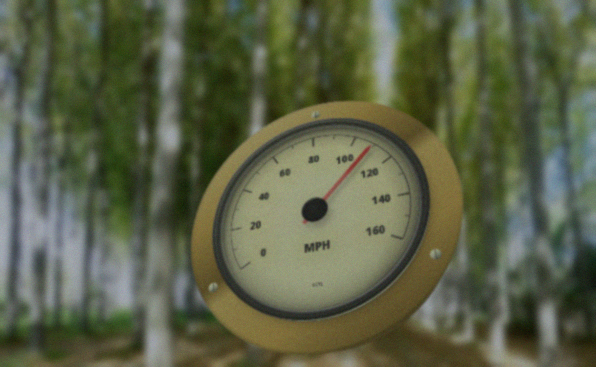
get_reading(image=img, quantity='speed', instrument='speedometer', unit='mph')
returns 110 mph
